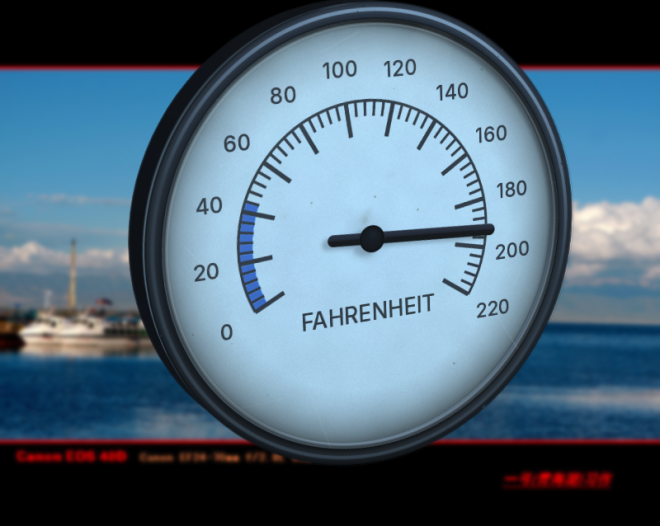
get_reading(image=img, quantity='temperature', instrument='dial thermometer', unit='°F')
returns 192 °F
